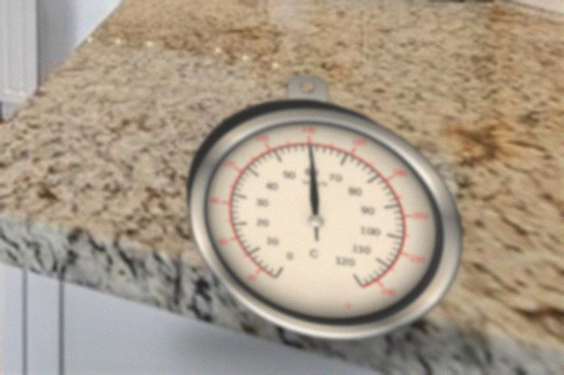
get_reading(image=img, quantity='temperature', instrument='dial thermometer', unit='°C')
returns 60 °C
